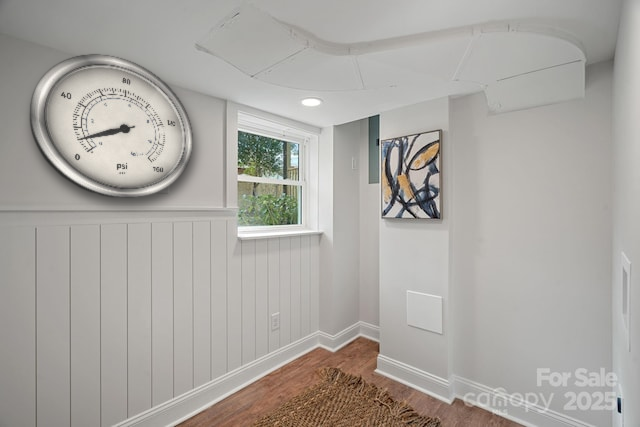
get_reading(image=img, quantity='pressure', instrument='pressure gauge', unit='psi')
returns 10 psi
